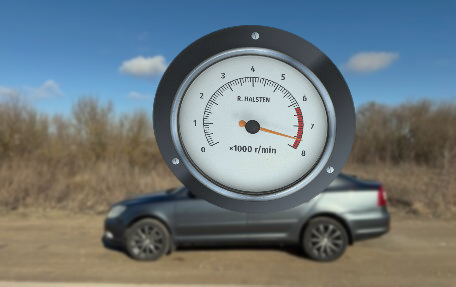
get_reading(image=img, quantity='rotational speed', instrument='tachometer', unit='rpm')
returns 7500 rpm
